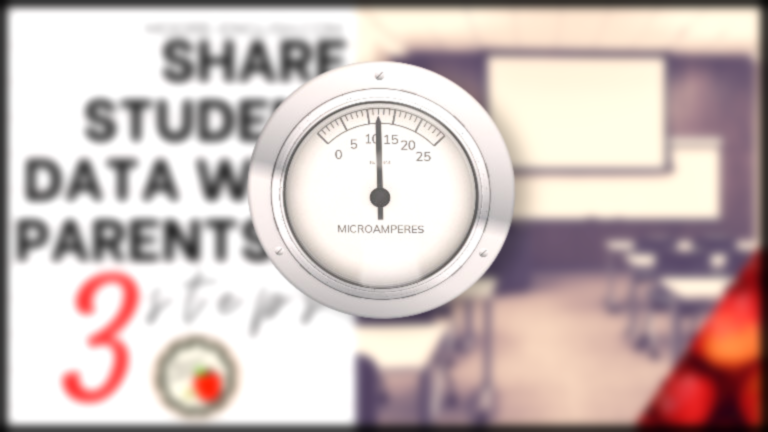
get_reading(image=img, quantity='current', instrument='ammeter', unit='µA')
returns 12 µA
